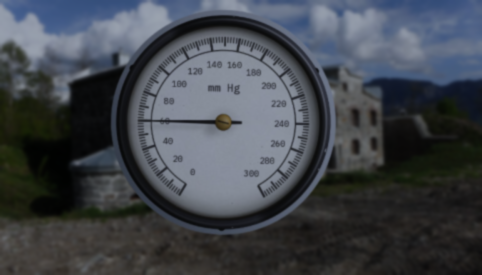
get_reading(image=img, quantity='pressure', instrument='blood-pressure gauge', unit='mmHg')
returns 60 mmHg
